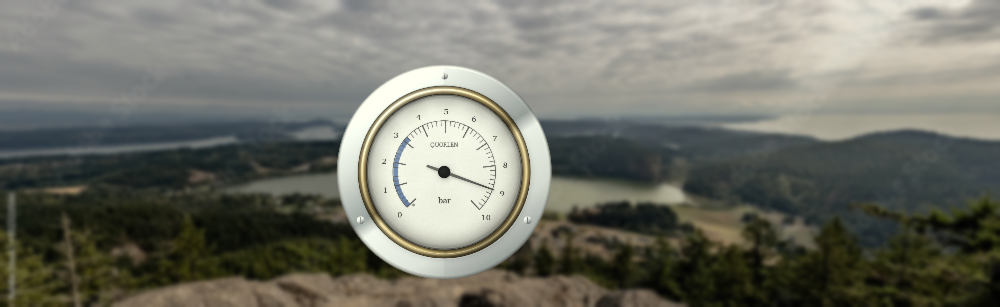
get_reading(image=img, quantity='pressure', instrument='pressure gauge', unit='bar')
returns 9 bar
